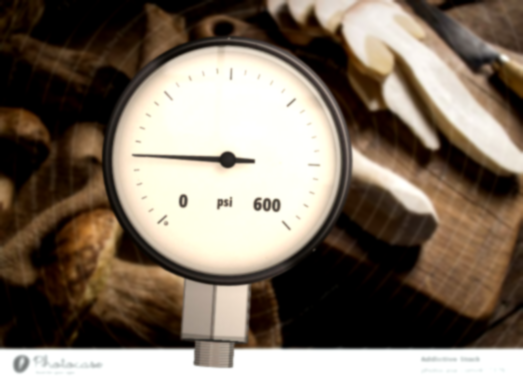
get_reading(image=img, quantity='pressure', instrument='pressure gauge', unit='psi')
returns 100 psi
